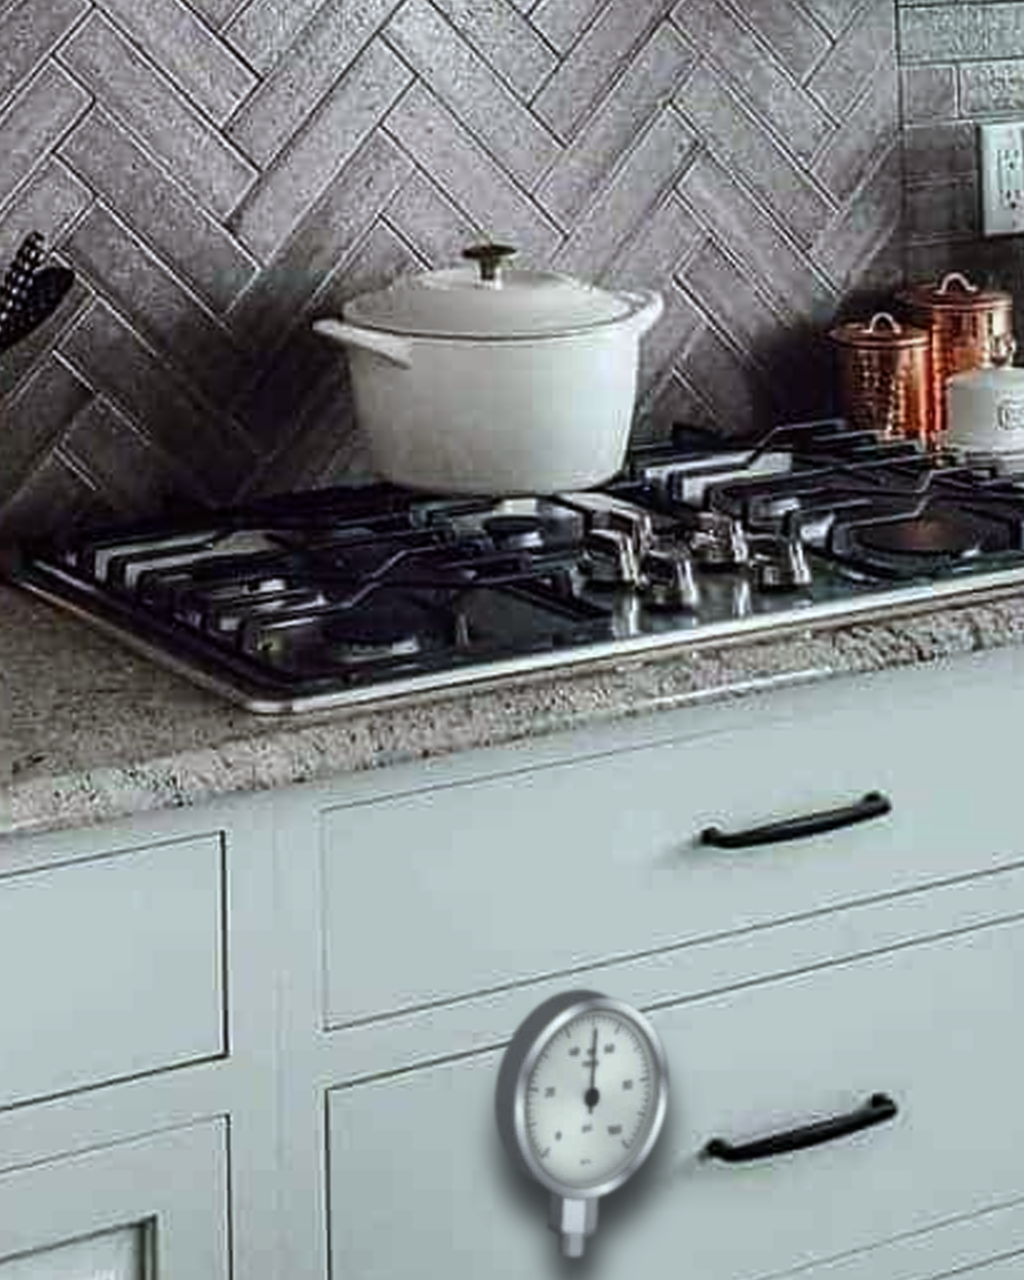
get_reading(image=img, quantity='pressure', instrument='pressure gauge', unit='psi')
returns 50 psi
